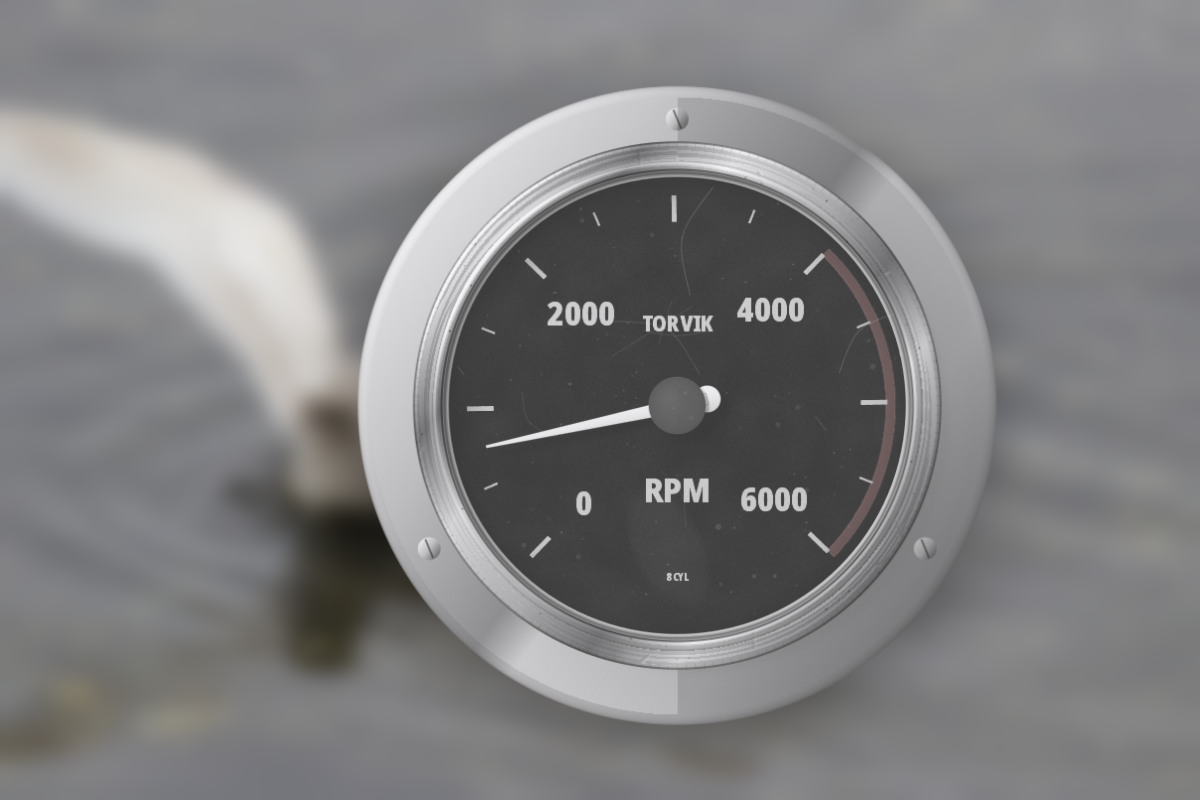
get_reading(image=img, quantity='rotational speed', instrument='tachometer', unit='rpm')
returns 750 rpm
